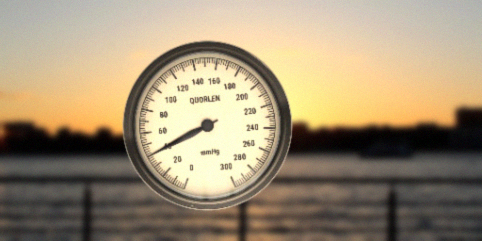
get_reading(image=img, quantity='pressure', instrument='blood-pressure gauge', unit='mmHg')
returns 40 mmHg
